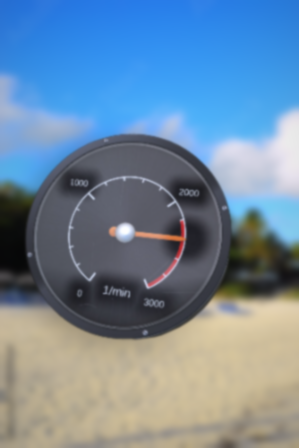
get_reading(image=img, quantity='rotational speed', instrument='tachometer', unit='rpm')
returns 2400 rpm
